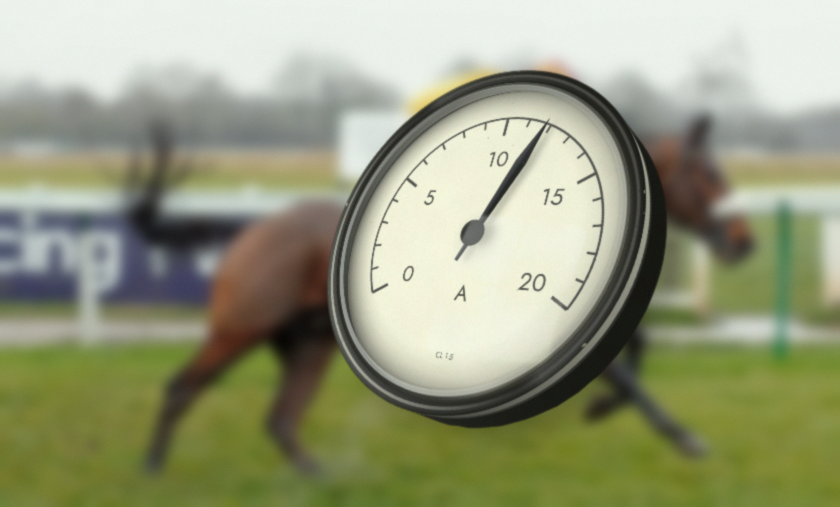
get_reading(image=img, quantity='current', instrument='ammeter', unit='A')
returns 12 A
